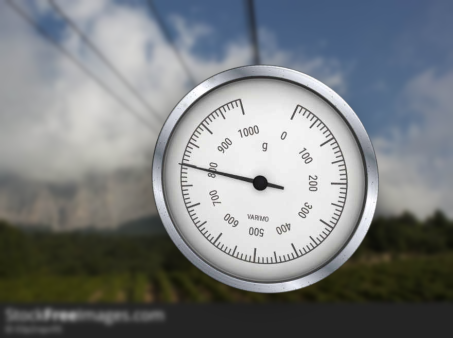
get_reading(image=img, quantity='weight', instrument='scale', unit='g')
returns 800 g
